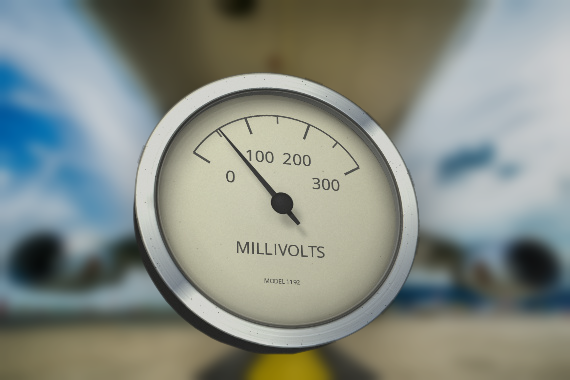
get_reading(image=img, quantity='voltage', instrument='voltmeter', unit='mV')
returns 50 mV
